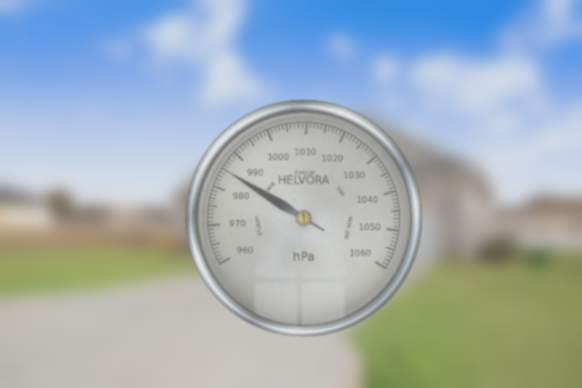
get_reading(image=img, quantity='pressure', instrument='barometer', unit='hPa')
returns 985 hPa
